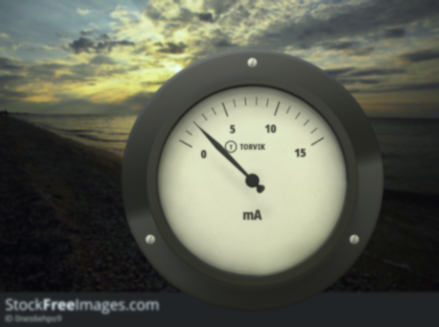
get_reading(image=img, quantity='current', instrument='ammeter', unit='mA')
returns 2 mA
